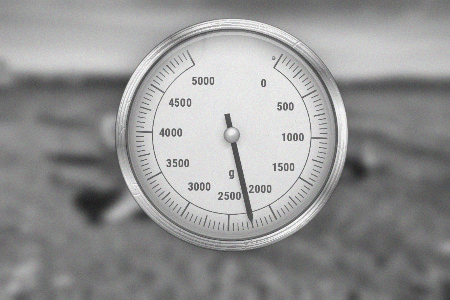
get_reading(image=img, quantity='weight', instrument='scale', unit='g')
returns 2250 g
